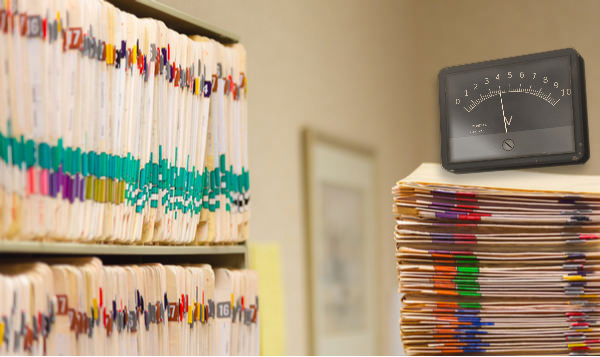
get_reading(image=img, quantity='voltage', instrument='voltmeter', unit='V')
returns 4 V
